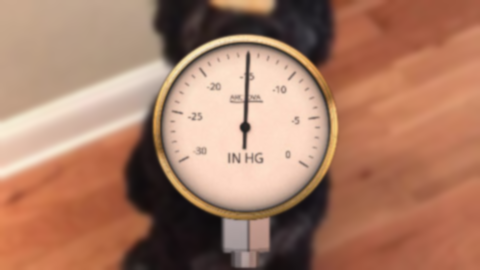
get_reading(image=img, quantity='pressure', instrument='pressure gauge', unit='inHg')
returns -15 inHg
